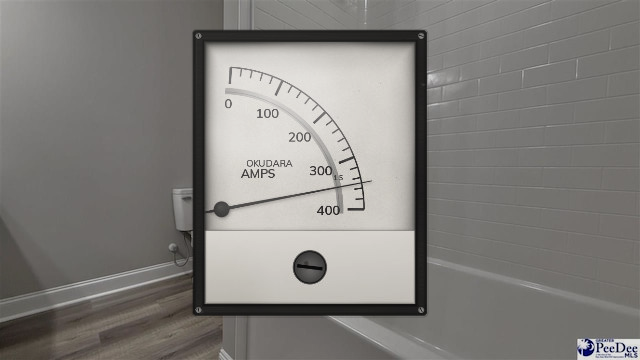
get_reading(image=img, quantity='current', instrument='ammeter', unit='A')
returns 350 A
